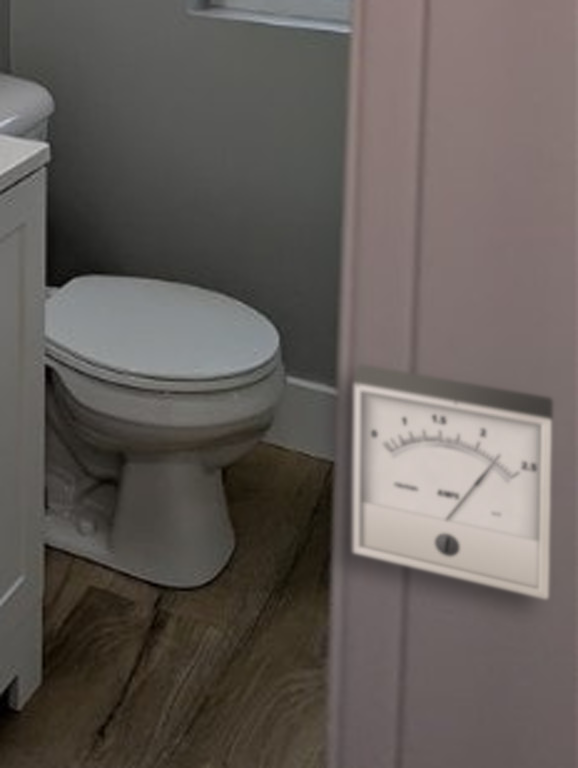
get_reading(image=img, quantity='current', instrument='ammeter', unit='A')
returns 2.25 A
